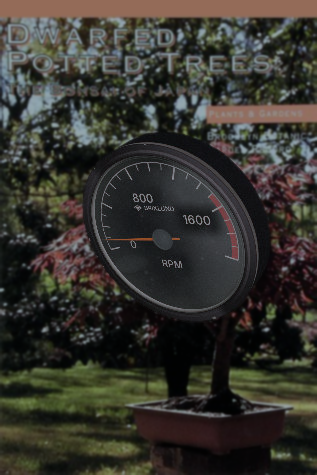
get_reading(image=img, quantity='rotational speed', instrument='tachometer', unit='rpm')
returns 100 rpm
